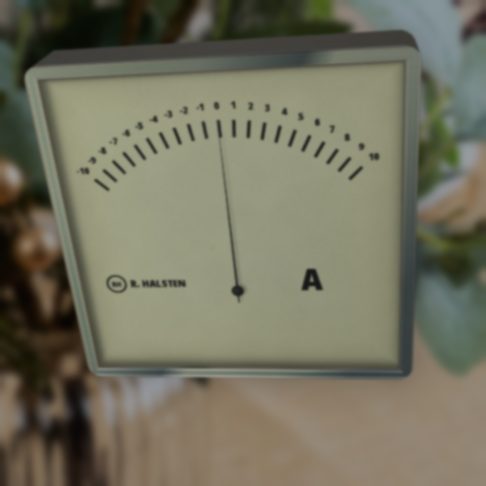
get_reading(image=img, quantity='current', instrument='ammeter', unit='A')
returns 0 A
